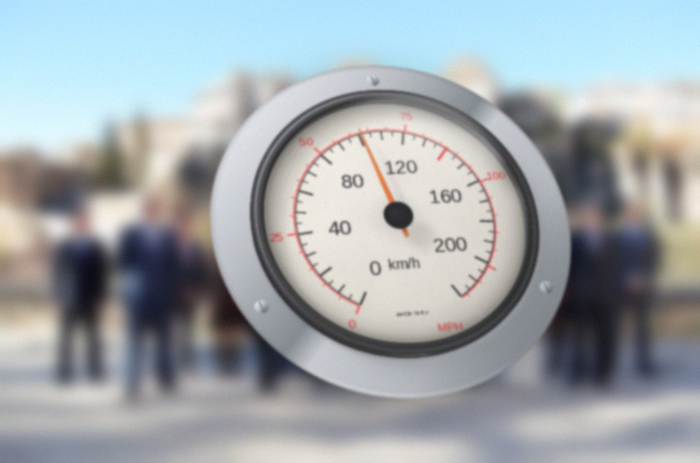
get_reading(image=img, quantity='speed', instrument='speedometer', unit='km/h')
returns 100 km/h
